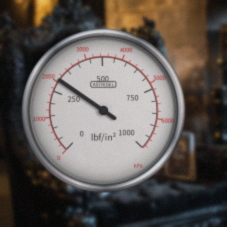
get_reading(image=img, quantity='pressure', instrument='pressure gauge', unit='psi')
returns 300 psi
